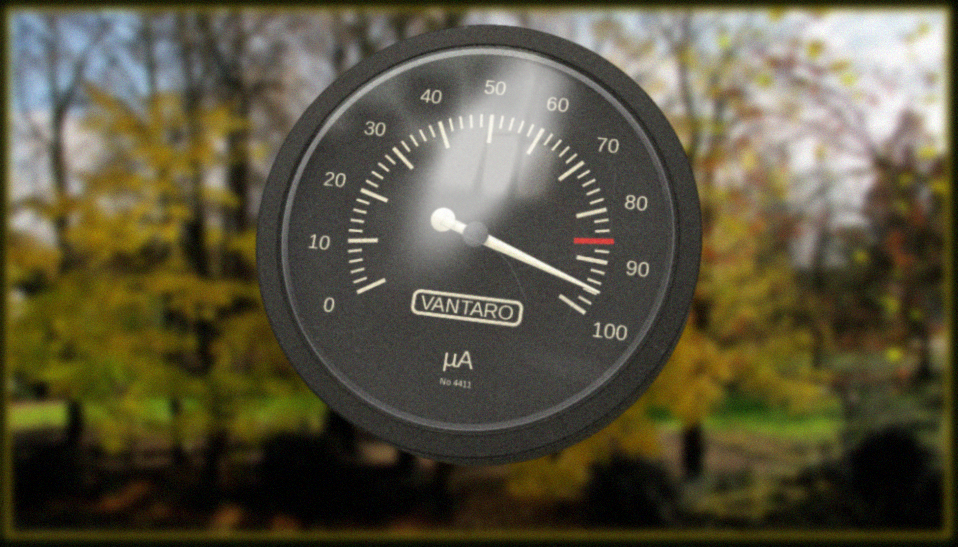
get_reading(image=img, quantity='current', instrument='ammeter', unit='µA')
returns 96 µA
